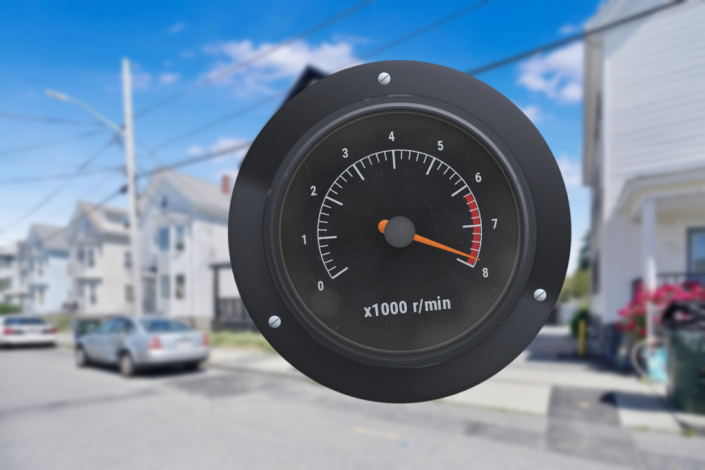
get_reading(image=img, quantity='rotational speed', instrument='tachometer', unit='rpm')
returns 7800 rpm
